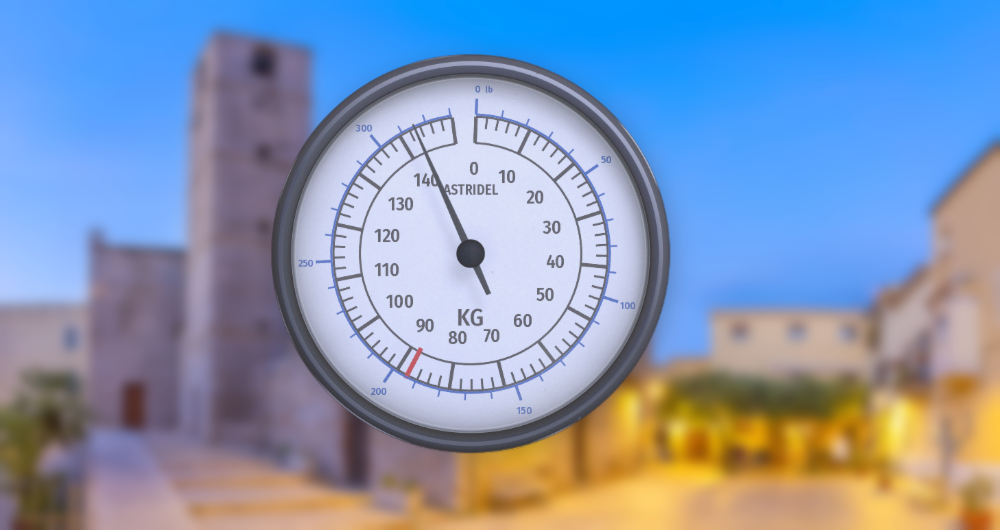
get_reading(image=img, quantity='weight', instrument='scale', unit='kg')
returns 143 kg
